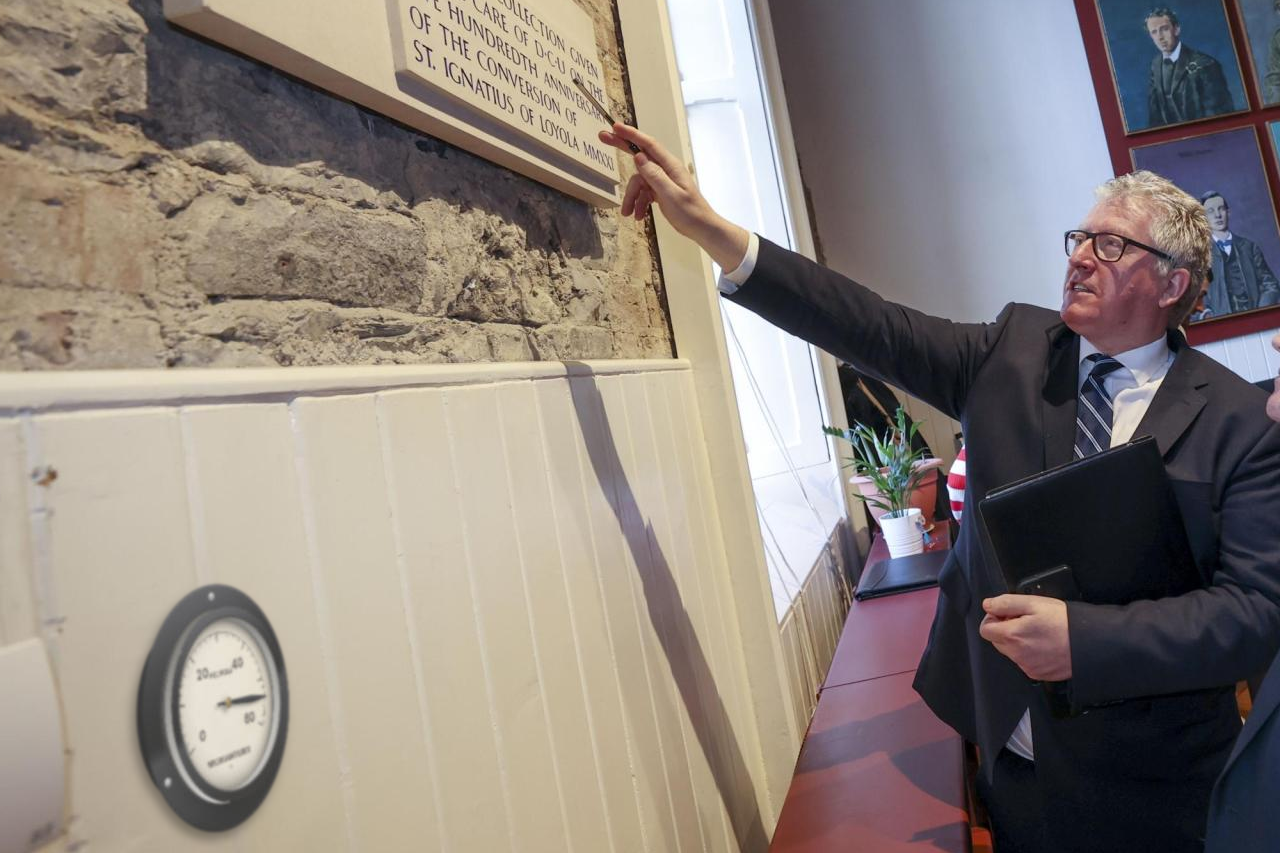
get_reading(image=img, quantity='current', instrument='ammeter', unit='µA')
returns 54 µA
